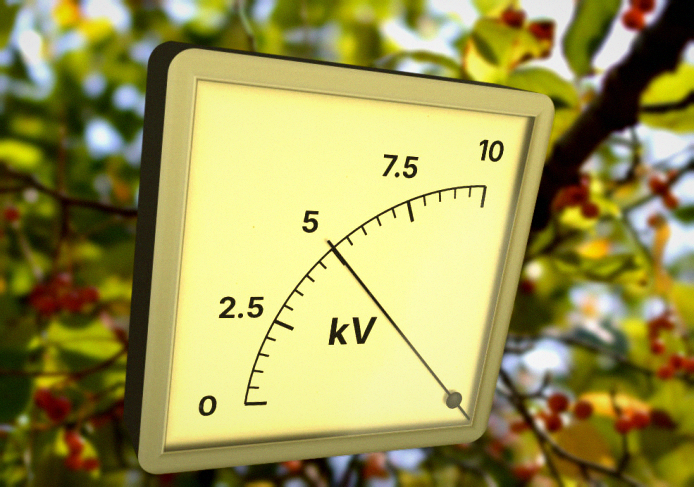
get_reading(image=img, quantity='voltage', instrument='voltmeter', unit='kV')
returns 5 kV
